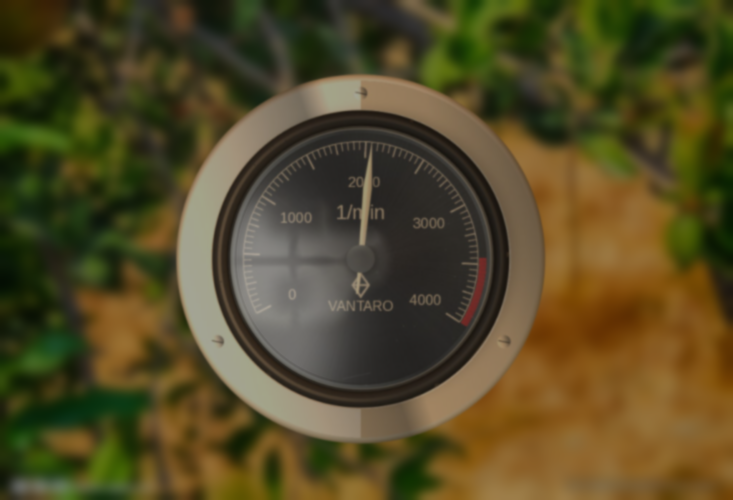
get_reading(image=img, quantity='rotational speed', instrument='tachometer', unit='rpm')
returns 2050 rpm
